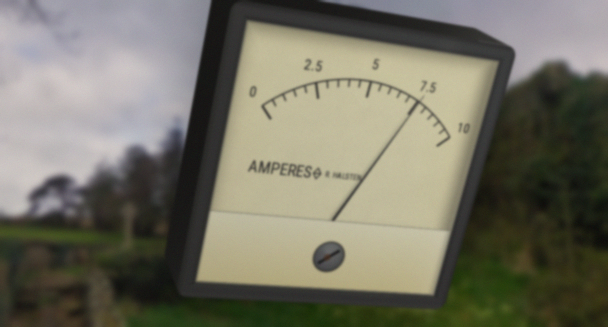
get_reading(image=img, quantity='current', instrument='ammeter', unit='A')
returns 7.5 A
